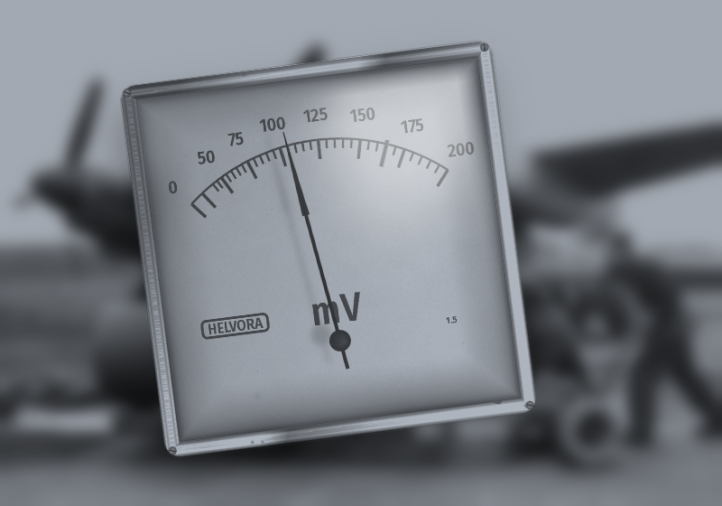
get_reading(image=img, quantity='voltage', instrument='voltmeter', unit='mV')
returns 105 mV
